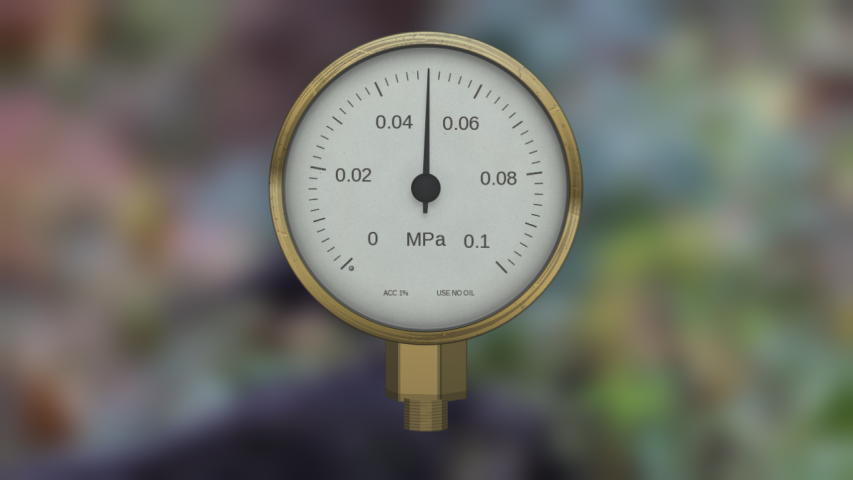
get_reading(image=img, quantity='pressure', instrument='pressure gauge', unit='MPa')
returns 0.05 MPa
